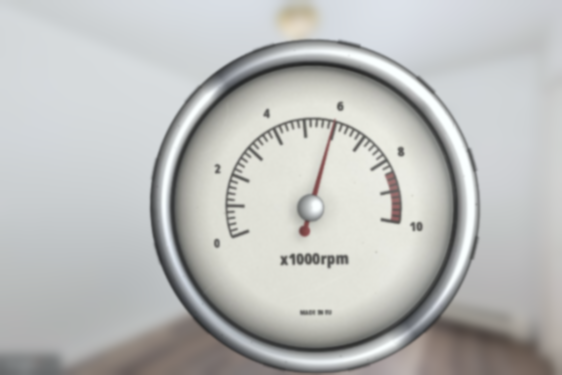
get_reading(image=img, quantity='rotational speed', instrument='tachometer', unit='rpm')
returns 6000 rpm
